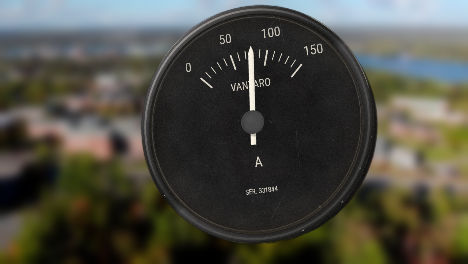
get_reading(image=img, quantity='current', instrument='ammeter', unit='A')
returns 80 A
